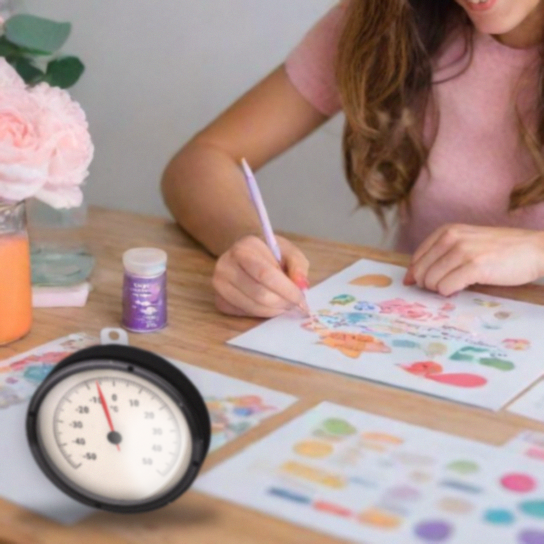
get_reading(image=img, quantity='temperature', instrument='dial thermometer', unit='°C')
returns -5 °C
